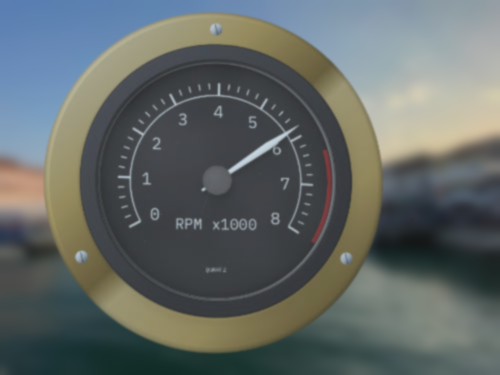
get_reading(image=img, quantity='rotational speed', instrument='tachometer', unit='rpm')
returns 5800 rpm
